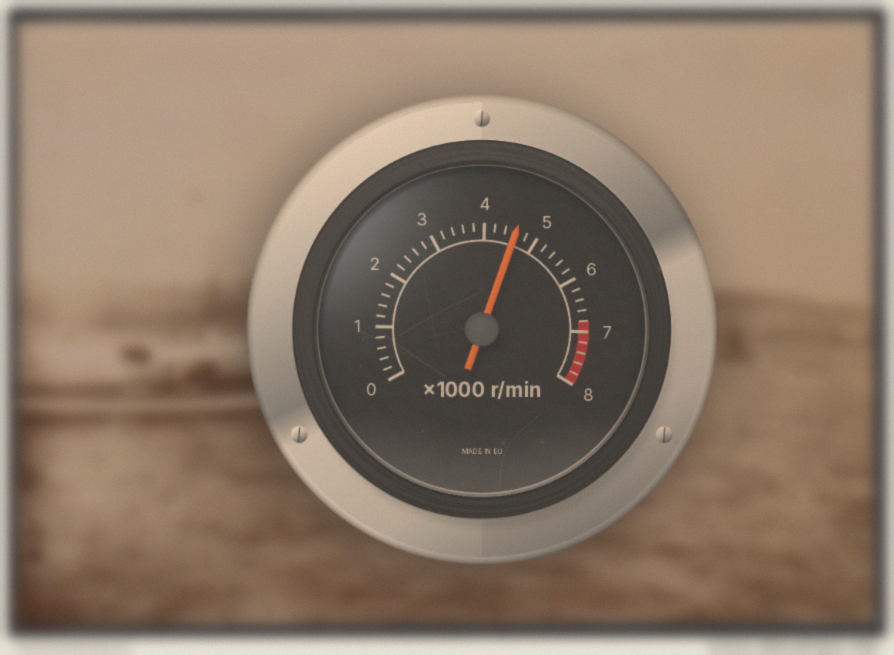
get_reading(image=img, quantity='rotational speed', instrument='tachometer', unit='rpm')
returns 4600 rpm
